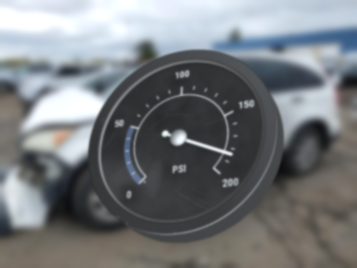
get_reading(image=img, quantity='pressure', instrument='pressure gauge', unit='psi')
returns 185 psi
